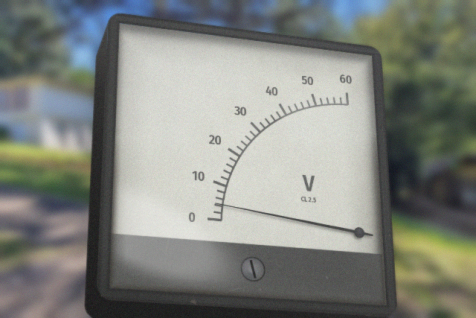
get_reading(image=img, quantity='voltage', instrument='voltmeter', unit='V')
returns 4 V
